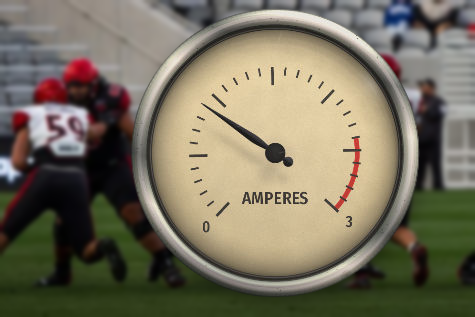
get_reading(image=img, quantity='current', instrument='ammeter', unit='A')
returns 0.9 A
